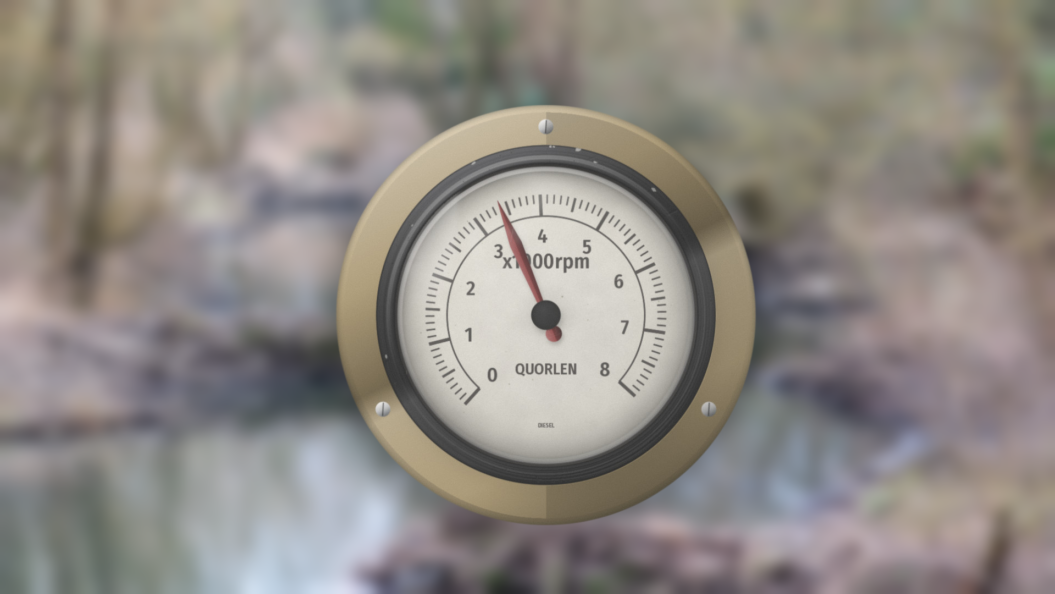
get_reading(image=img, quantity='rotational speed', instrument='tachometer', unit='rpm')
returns 3400 rpm
